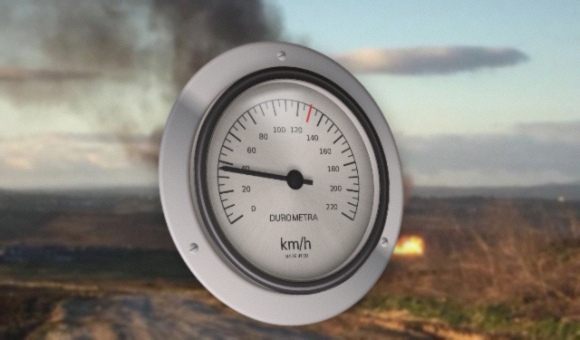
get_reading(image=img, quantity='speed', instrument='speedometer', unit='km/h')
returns 35 km/h
